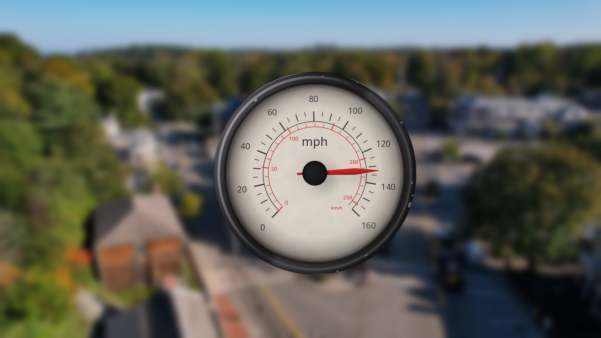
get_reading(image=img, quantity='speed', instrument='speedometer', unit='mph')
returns 132.5 mph
